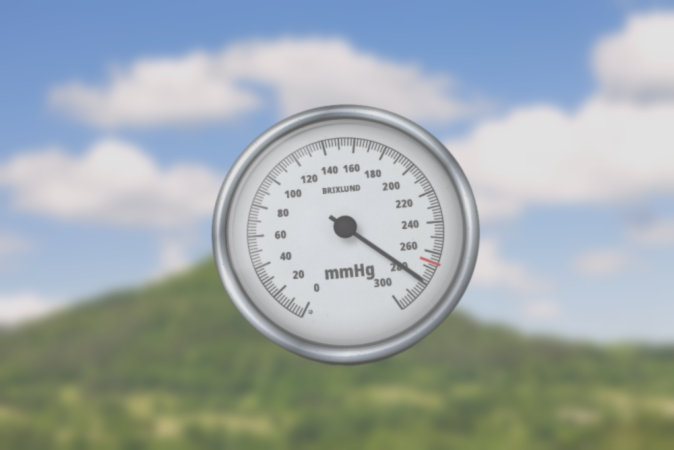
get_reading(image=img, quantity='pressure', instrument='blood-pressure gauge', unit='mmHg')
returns 280 mmHg
